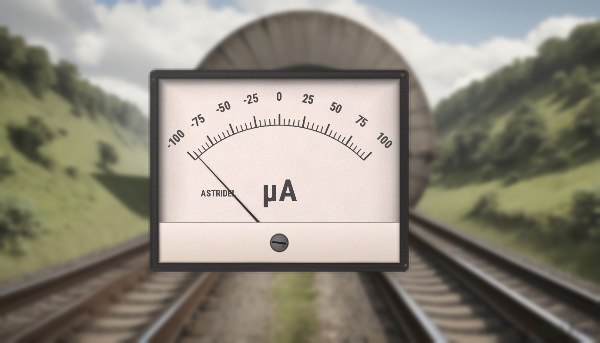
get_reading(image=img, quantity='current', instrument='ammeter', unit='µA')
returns -95 µA
